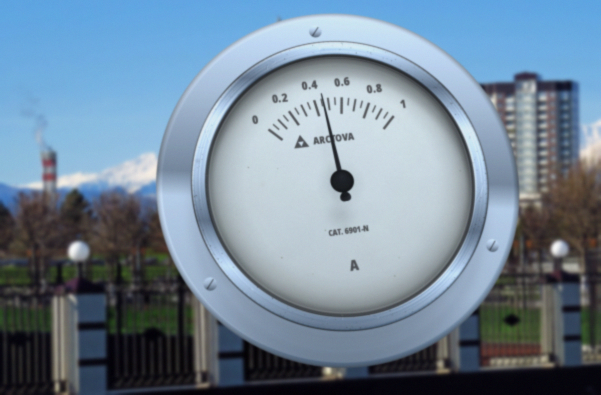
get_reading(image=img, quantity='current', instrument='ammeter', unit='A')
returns 0.45 A
